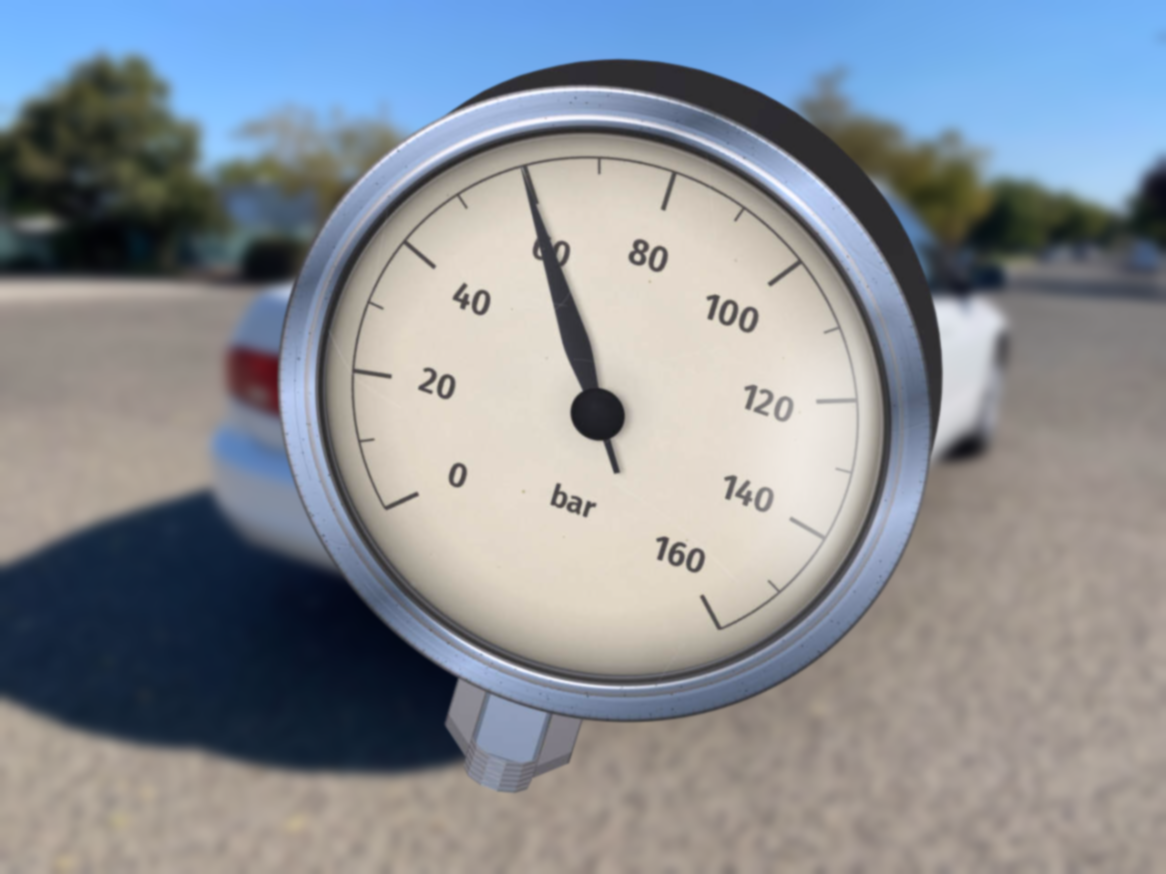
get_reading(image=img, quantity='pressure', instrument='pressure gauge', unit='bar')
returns 60 bar
